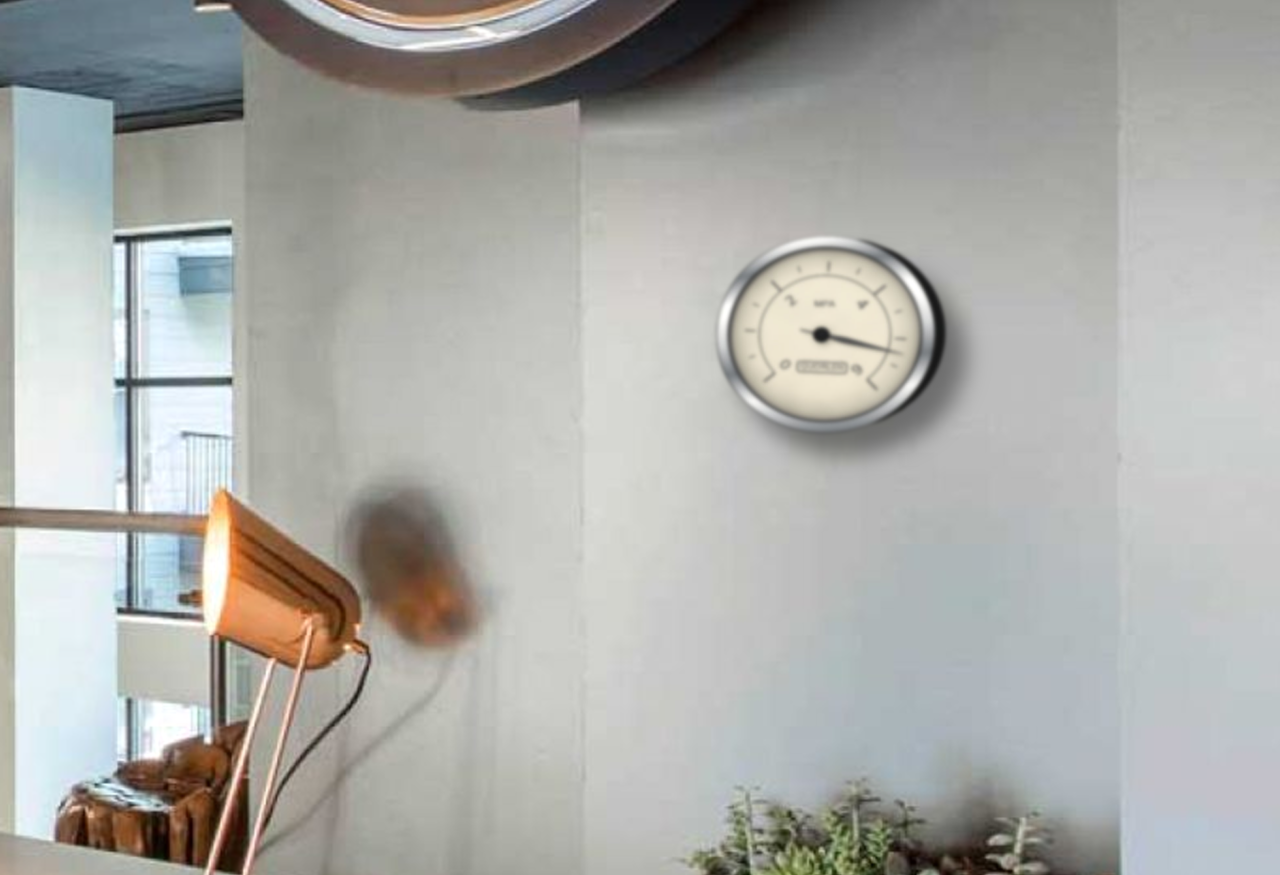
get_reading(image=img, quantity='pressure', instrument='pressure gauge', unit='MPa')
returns 5.25 MPa
